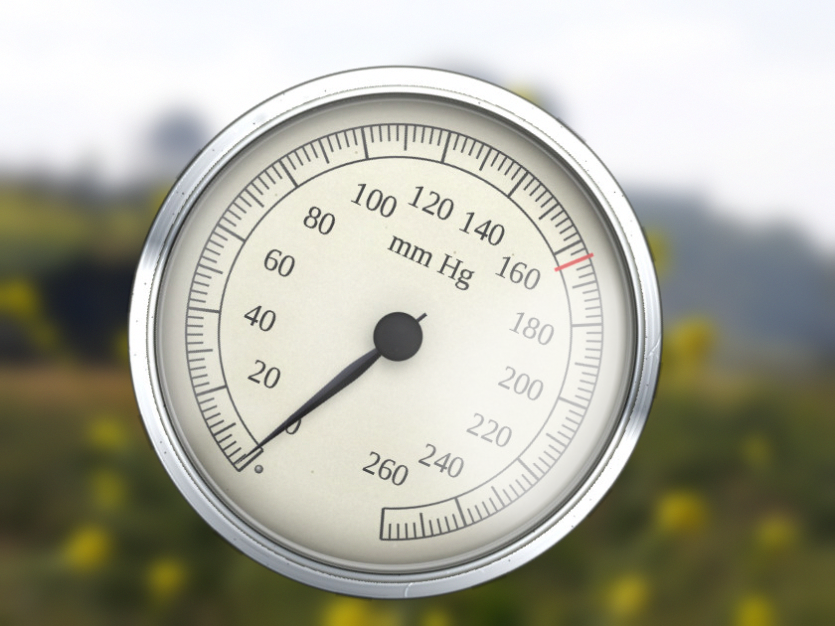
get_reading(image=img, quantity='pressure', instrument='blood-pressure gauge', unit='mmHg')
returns 2 mmHg
